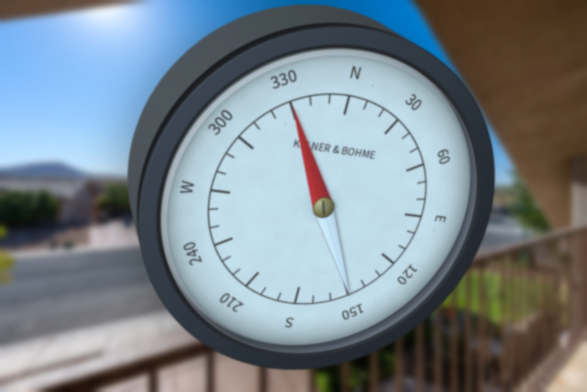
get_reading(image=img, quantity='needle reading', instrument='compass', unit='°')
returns 330 °
